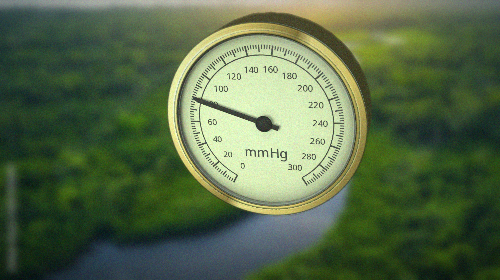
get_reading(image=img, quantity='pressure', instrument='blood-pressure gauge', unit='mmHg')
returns 80 mmHg
